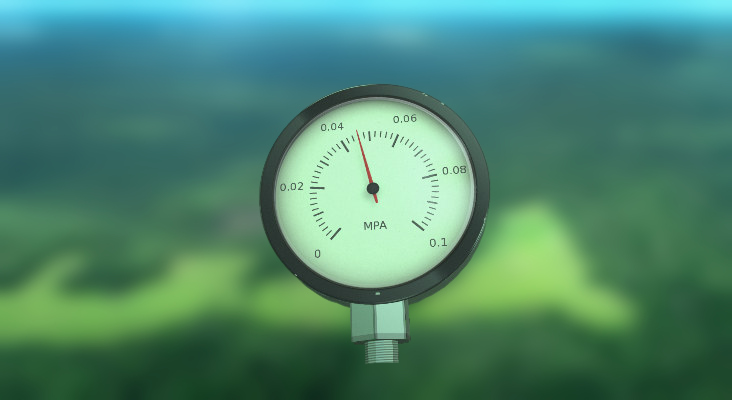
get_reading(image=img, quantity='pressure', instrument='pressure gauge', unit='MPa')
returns 0.046 MPa
